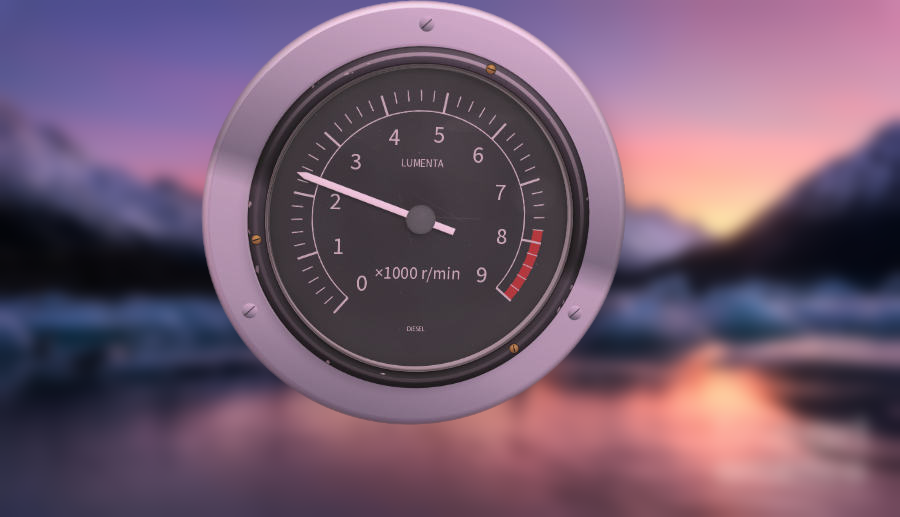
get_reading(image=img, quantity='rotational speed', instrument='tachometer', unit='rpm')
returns 2300 rpm
